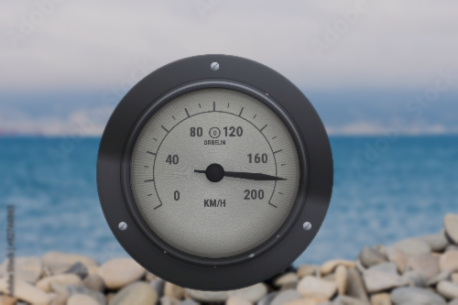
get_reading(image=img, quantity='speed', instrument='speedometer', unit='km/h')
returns 180 km/h
